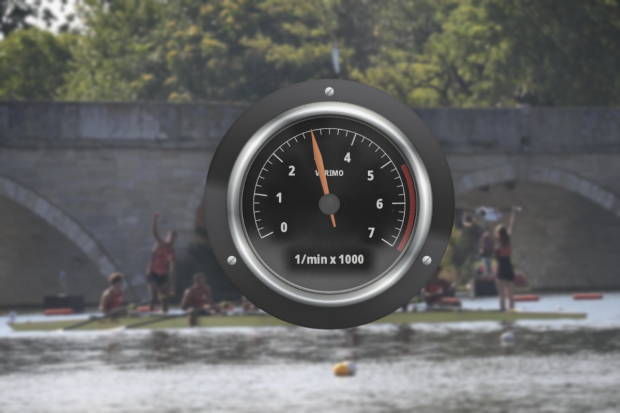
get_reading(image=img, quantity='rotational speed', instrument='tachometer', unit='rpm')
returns 3000 rpm
